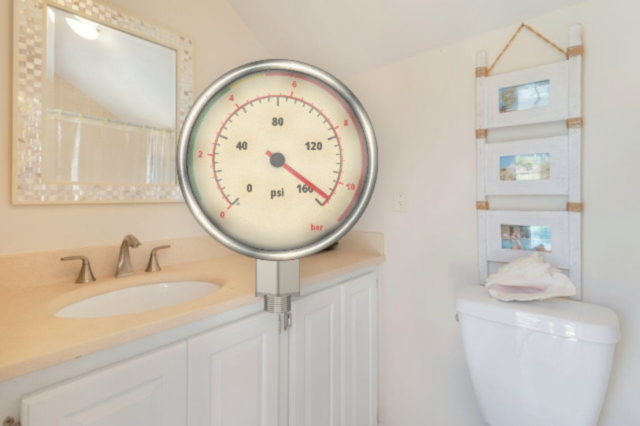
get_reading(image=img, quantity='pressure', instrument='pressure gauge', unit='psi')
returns 155 psi
